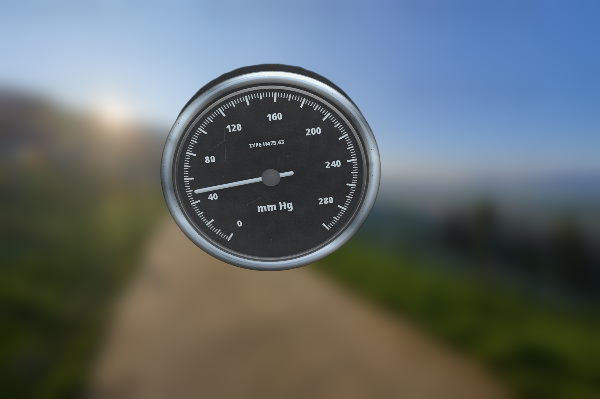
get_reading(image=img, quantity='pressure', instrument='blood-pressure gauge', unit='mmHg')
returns 50 mmHg
